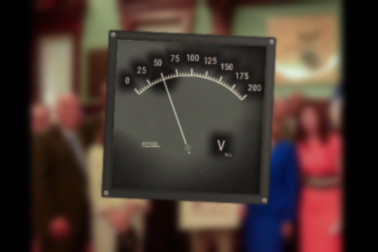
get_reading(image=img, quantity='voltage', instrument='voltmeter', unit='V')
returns 50 V
